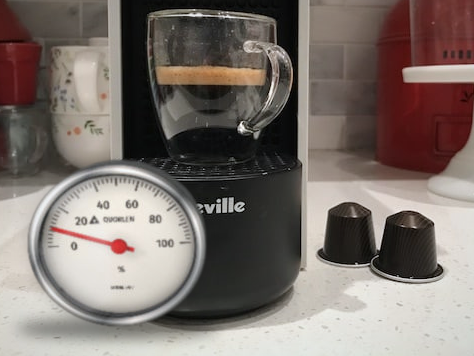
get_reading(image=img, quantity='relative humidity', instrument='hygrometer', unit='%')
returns 10 %
